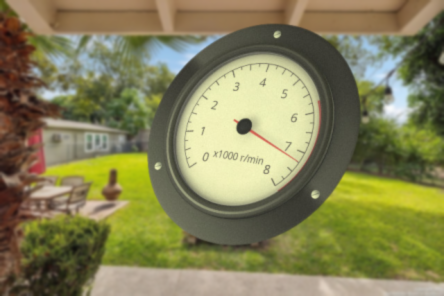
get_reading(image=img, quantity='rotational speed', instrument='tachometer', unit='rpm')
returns 7250 rpm
